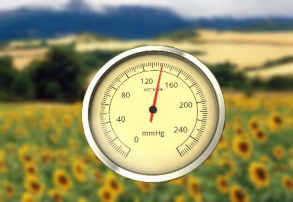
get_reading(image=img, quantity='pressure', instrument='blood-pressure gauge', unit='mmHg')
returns 140 mmHg
